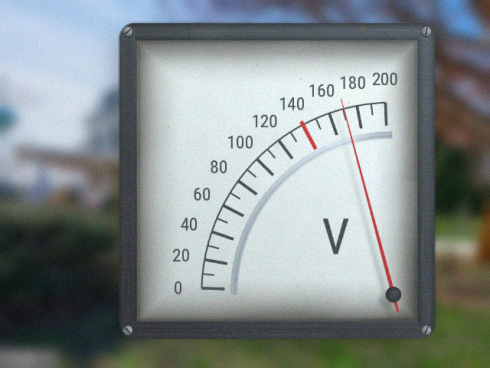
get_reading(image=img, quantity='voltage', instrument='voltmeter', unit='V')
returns 170 V
